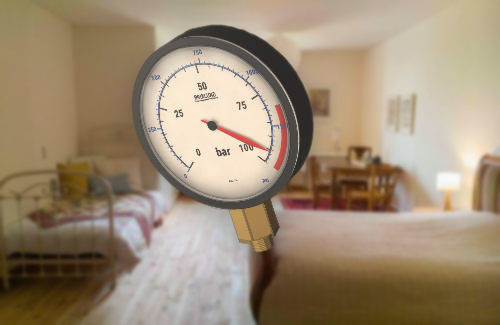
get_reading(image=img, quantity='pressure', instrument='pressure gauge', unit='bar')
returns 95 bar
